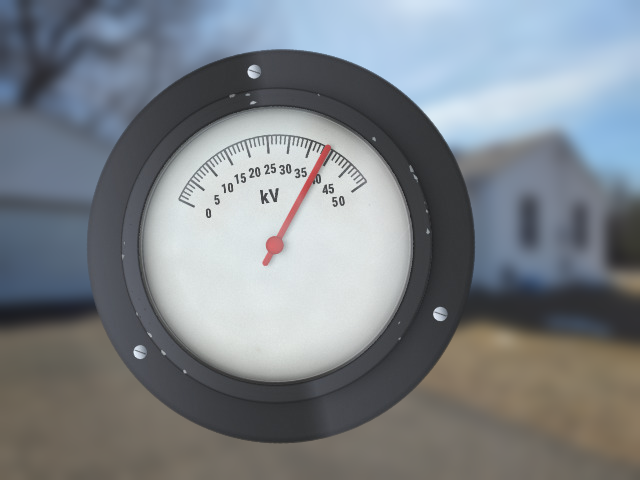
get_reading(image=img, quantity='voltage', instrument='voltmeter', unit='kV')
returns 39 kV
